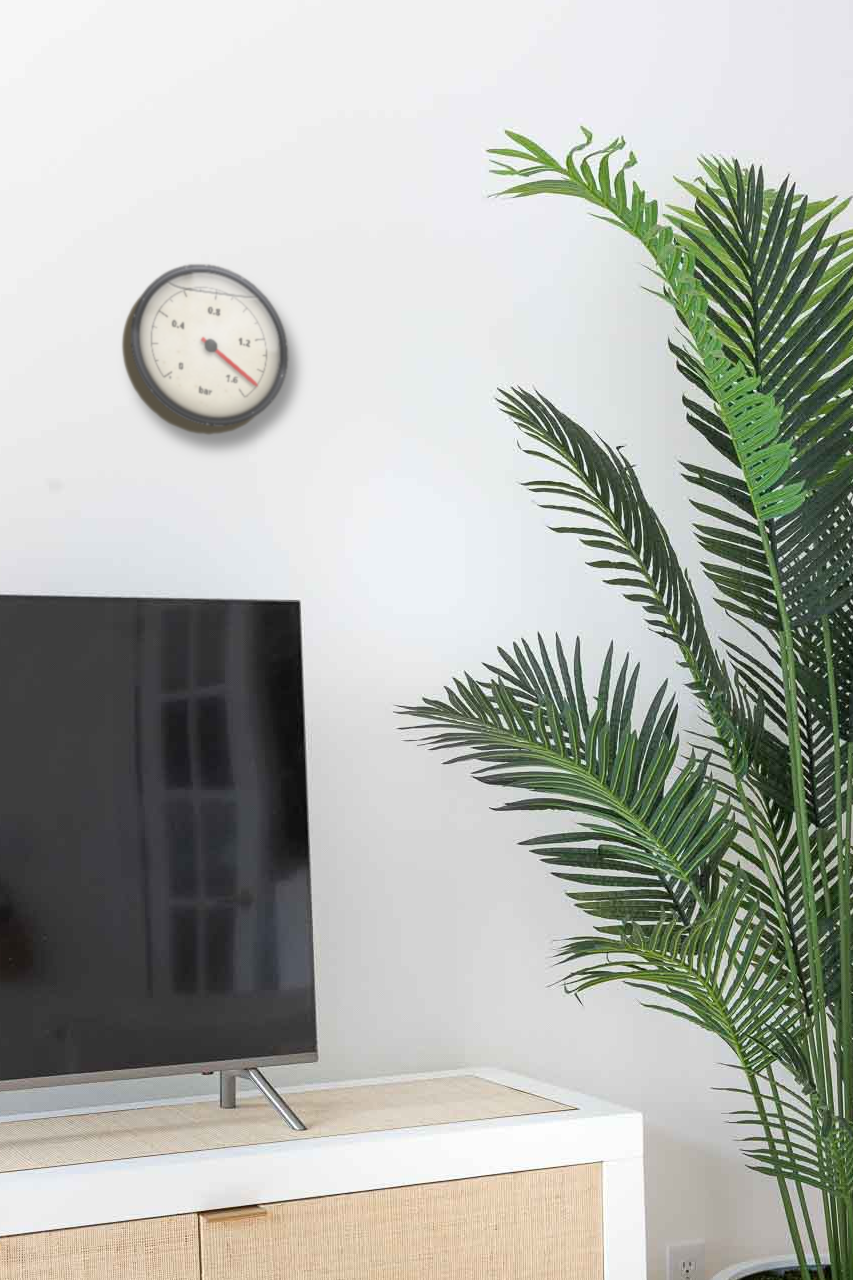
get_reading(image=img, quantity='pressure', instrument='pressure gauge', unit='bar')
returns 1.5 bar
